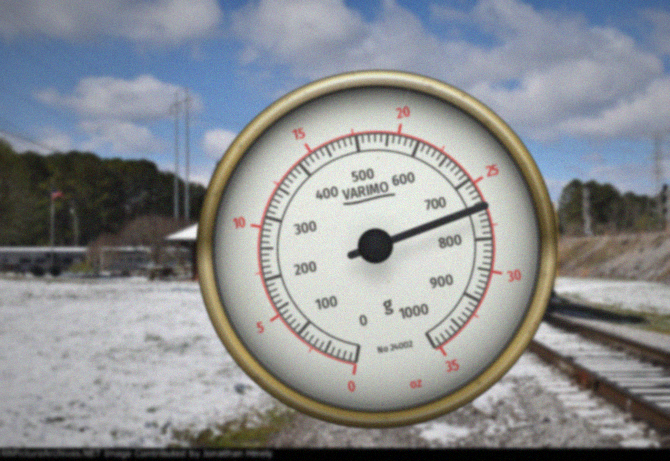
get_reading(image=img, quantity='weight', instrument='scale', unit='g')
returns 750 g
